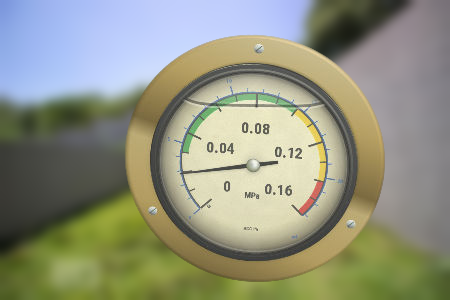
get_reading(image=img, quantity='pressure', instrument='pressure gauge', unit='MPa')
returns 0.02 MPa
